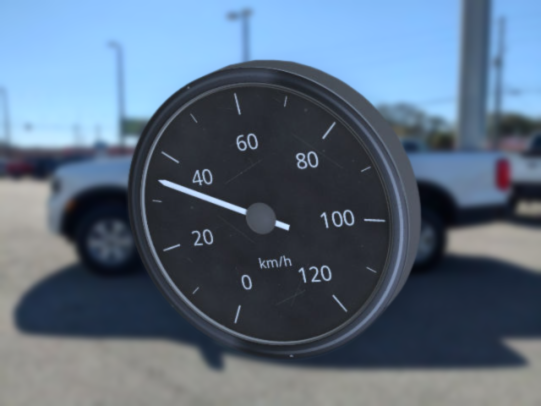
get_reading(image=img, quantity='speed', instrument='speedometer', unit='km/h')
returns 35 km/h
